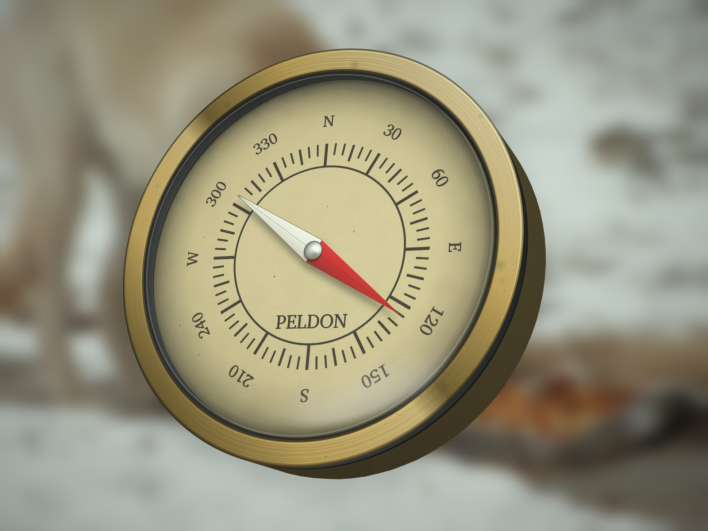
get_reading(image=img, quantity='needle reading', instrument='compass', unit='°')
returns 125 °
